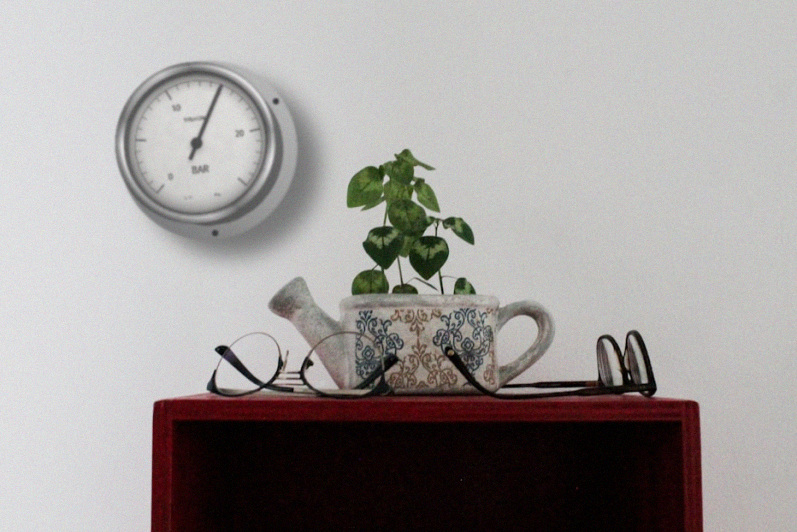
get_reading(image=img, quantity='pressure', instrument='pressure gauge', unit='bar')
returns 15 bar
